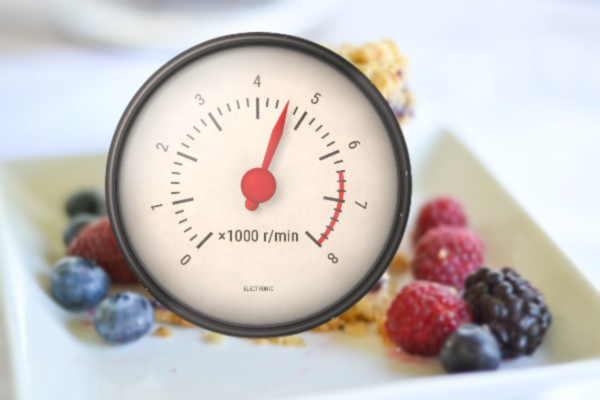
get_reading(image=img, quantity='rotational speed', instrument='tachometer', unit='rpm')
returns 4600 rpm
